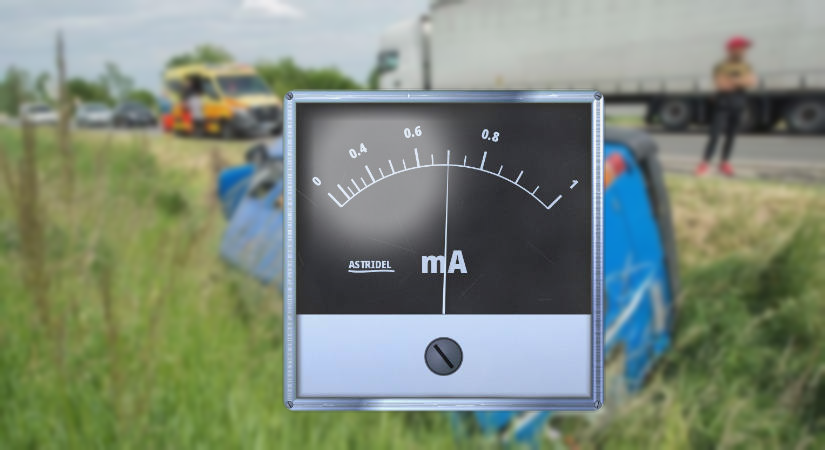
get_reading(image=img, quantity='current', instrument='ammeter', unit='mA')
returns 0.7 mA
